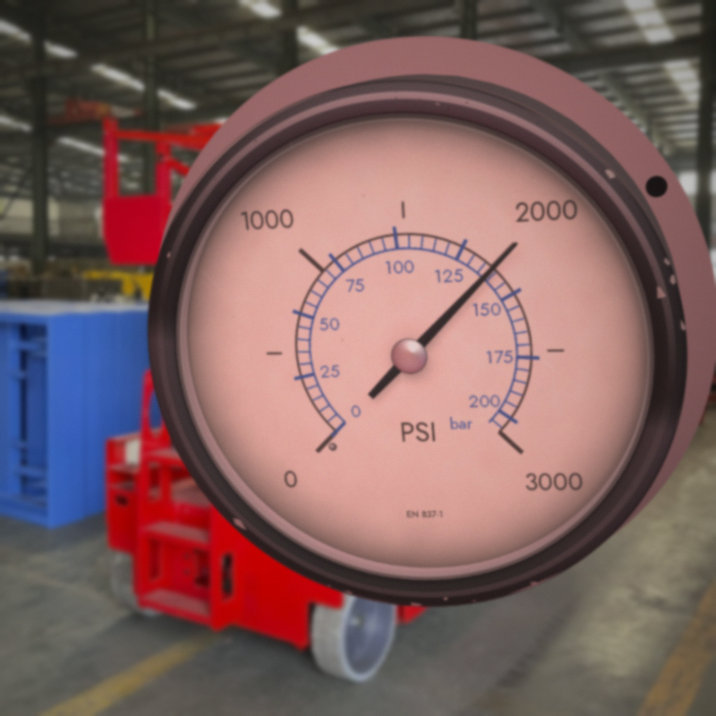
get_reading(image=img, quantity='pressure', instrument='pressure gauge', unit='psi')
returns 2000 psi
